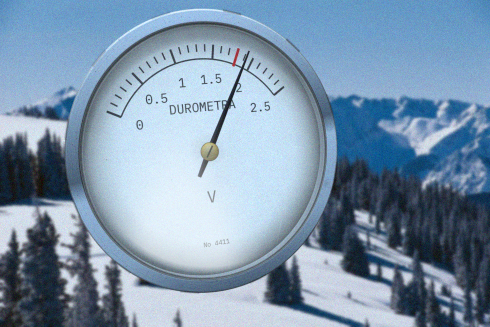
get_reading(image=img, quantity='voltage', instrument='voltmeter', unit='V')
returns 1.9 V
